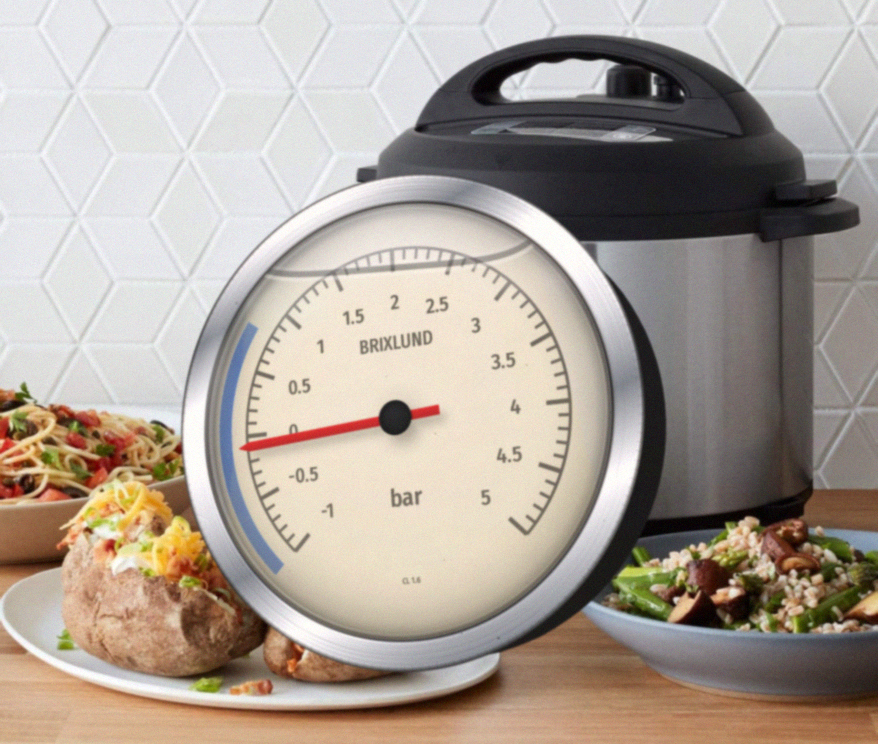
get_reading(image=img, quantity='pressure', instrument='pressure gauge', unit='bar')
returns -0.1 bar
